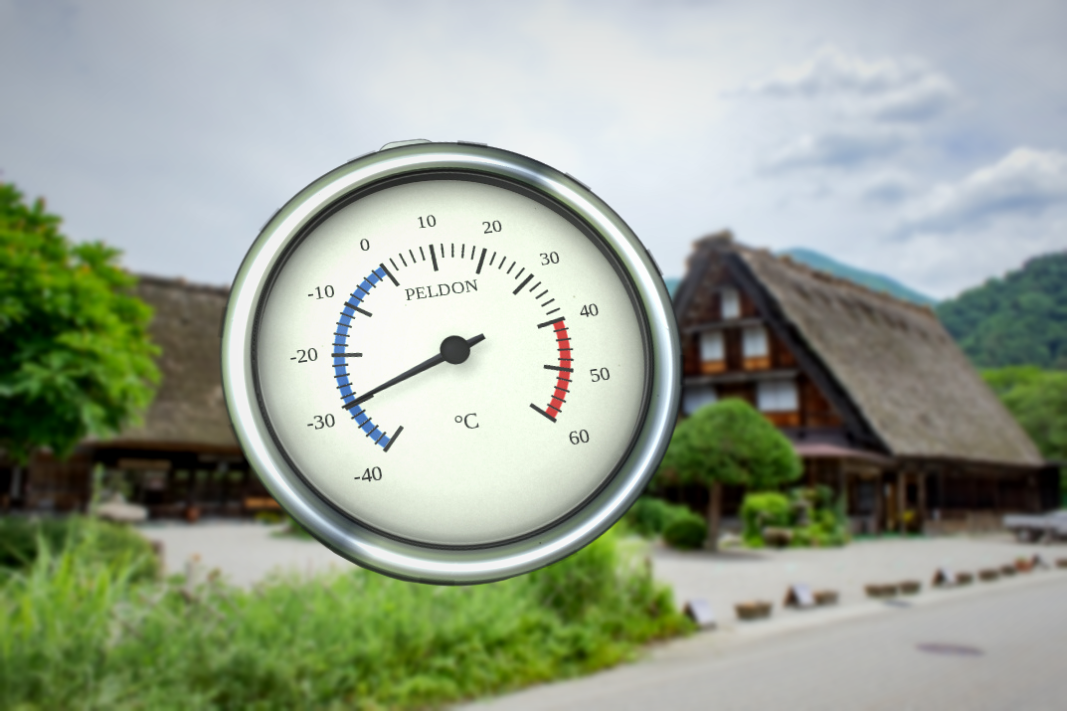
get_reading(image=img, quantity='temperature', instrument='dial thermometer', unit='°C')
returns -30 °C
